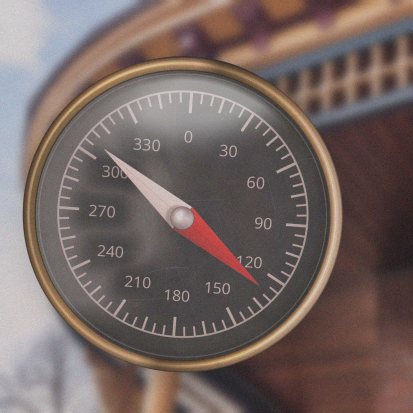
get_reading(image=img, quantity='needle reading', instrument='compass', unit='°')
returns 127.5 °
